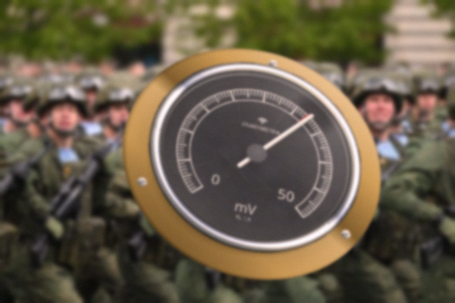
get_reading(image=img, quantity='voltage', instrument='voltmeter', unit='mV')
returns 32.5 mV
